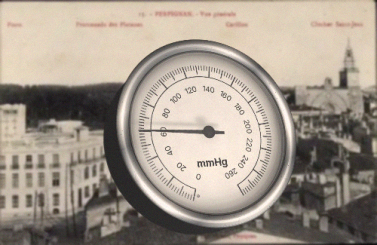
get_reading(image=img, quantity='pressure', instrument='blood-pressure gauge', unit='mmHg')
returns 60 mmHg
